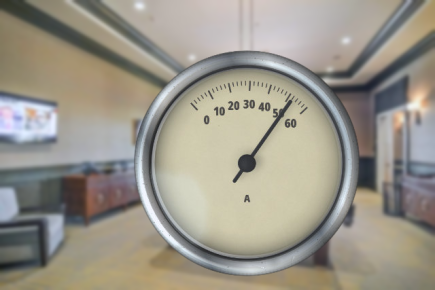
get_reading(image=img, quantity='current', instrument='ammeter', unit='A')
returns 52 A
